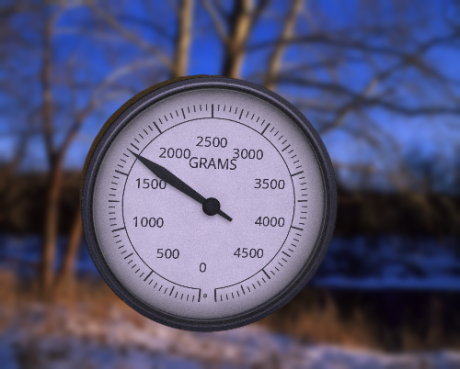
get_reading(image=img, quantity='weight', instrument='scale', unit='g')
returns 1700 g
